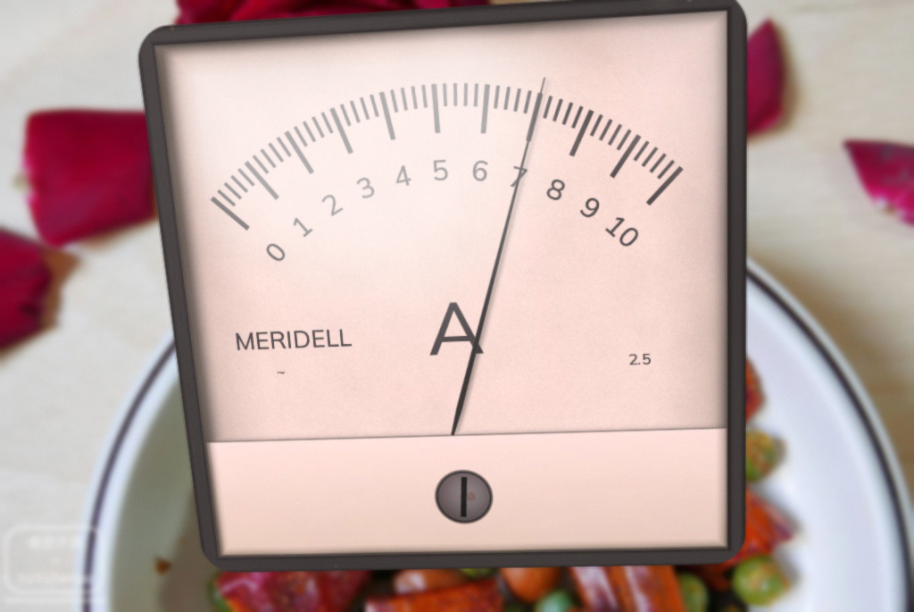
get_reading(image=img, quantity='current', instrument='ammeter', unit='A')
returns 7 A
